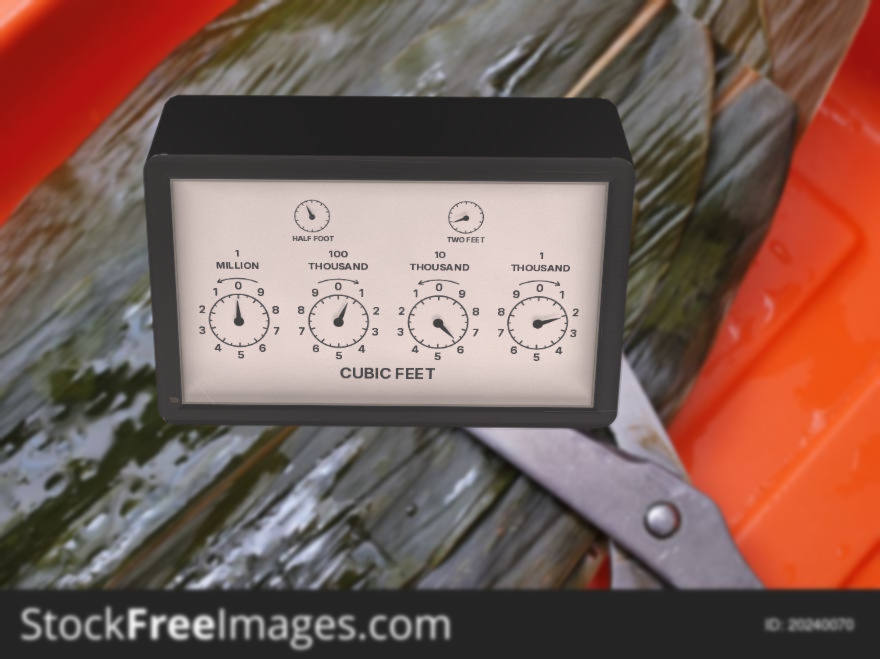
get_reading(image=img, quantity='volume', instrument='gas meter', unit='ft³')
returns 6200 ft³
